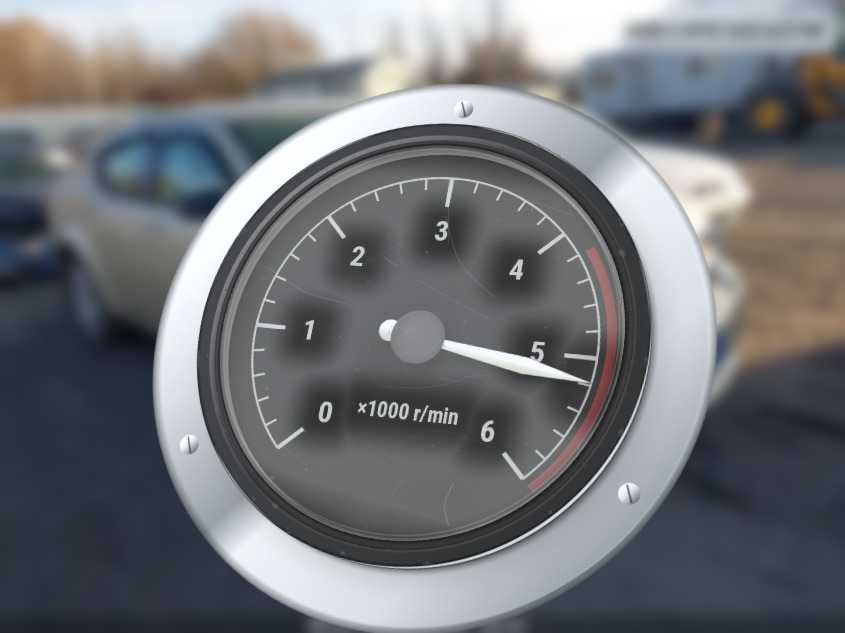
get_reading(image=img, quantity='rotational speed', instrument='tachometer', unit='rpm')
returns 5200 rpm
